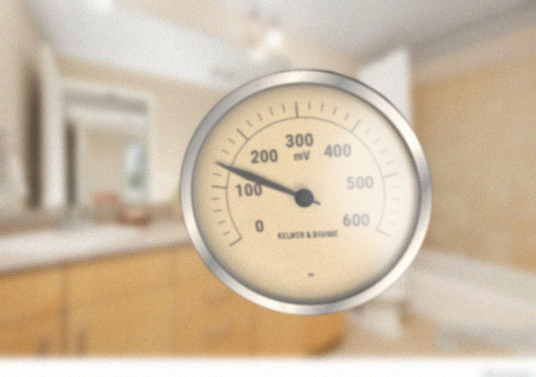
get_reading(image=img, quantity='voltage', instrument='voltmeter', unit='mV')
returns 140 mV
